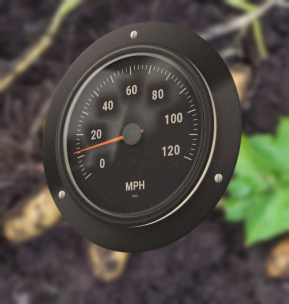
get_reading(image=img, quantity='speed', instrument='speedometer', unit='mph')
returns 12 mph
